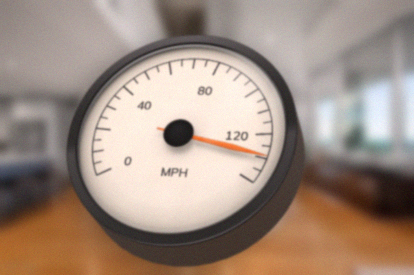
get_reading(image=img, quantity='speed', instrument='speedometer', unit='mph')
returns 130 mph
